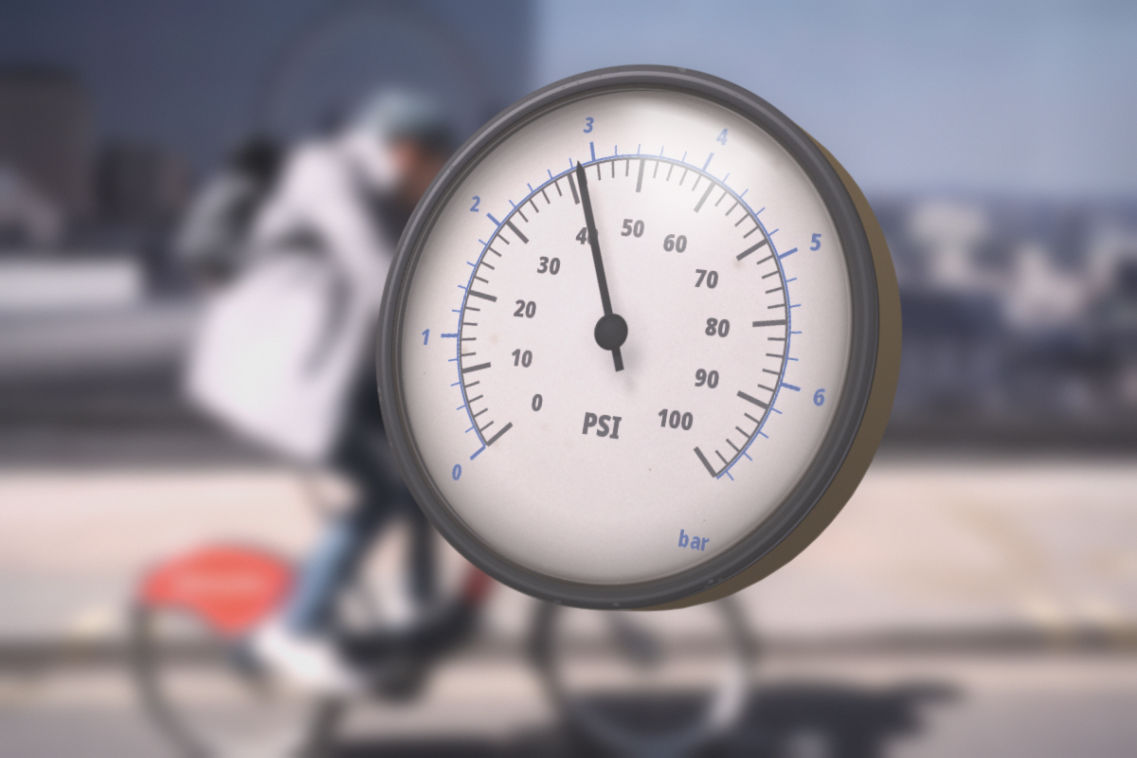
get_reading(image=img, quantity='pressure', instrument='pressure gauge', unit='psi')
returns 42 psi
